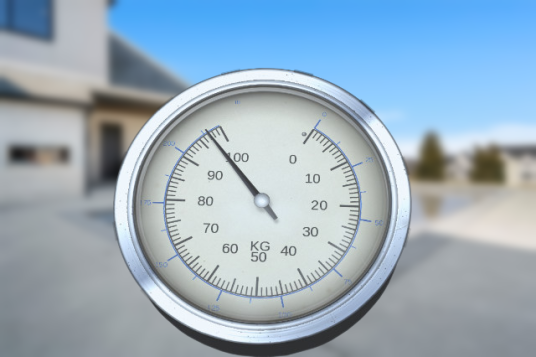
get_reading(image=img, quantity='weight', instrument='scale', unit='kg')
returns 97 kg
